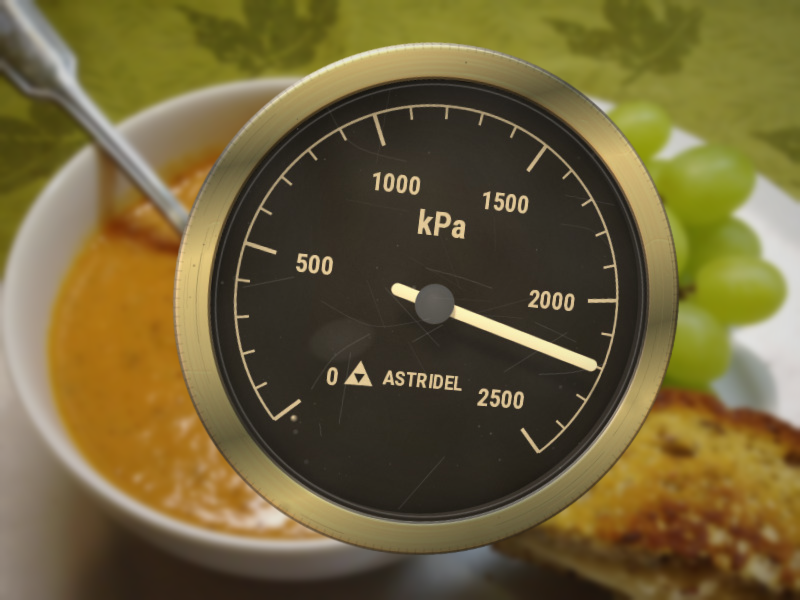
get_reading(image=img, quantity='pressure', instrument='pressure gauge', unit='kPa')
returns 2200 kPa
